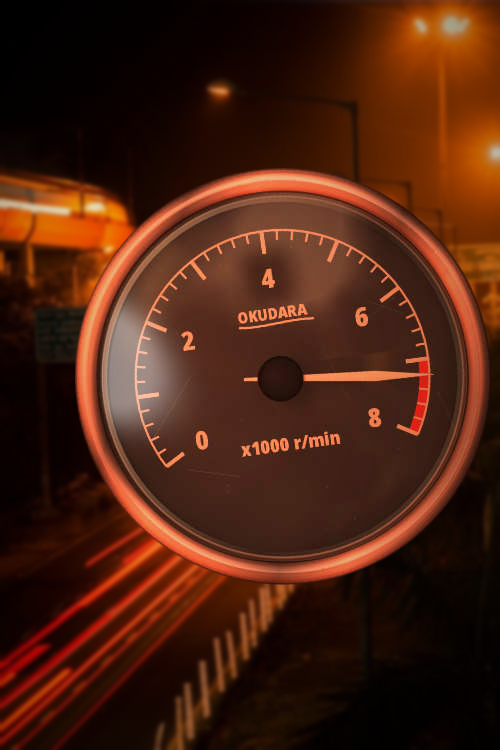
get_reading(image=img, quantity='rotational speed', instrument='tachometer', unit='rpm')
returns 7200 rpm
